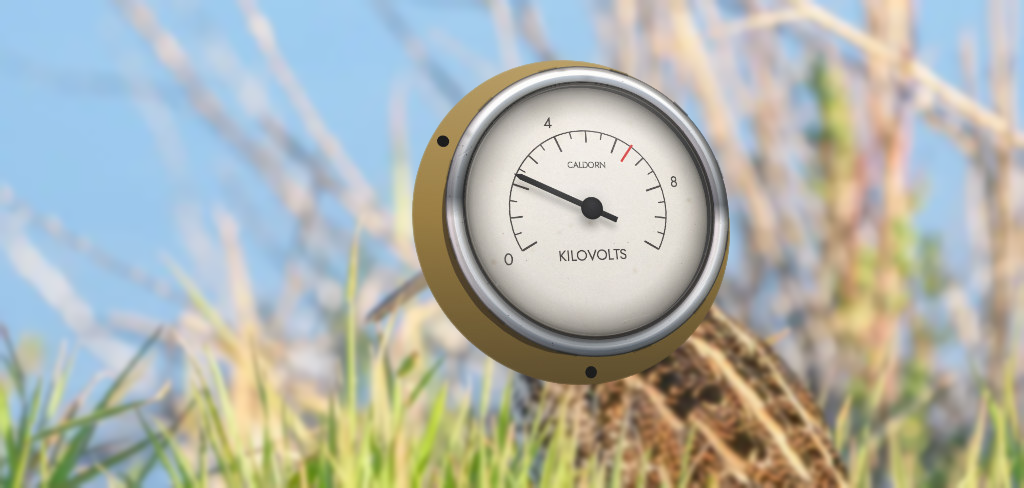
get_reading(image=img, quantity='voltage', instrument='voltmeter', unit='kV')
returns 2.25 kV
